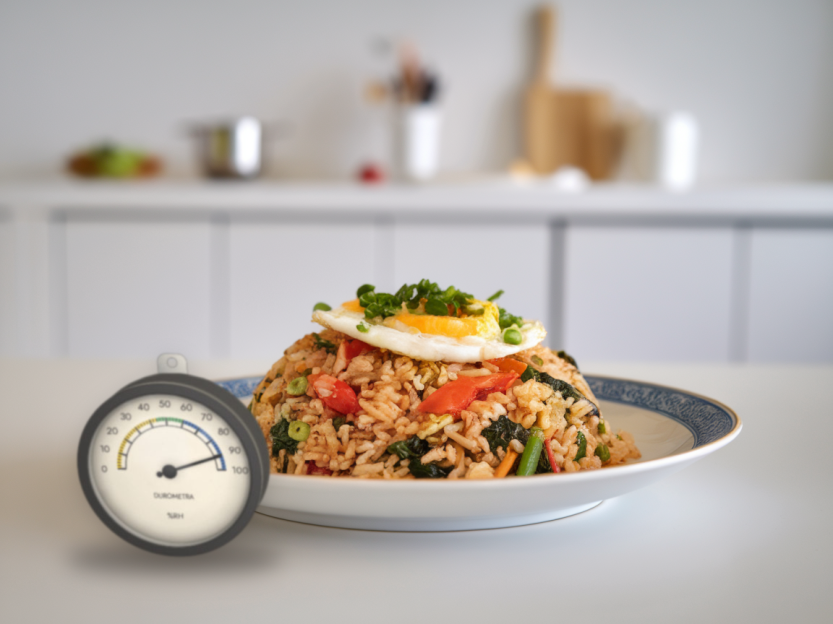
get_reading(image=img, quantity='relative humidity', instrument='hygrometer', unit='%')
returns 90 %
